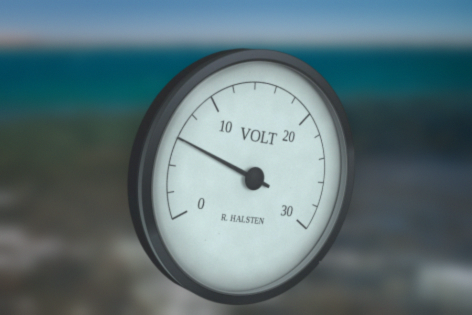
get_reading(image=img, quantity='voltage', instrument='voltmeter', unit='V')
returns 6 V
